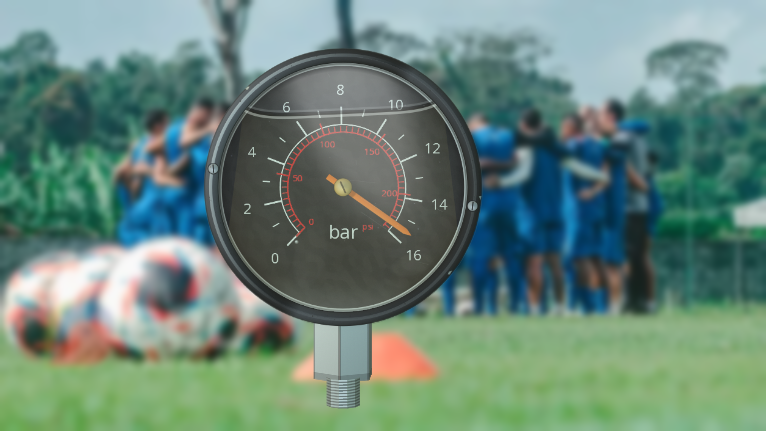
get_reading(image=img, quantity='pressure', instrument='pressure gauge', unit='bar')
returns 15.5 bar
